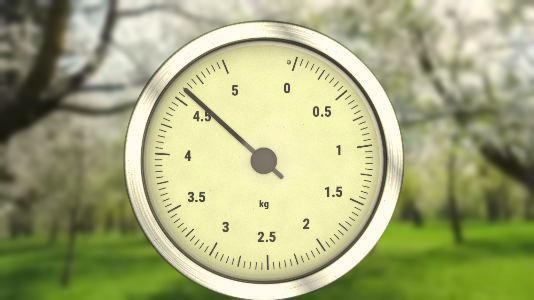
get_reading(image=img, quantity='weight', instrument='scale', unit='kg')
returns 4.6 kg
